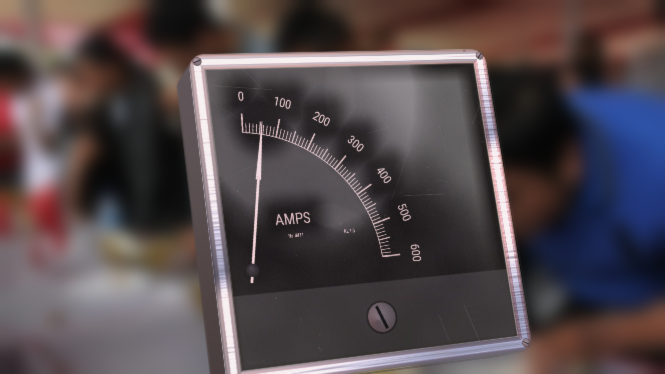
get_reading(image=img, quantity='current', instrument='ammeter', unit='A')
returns 50 A
